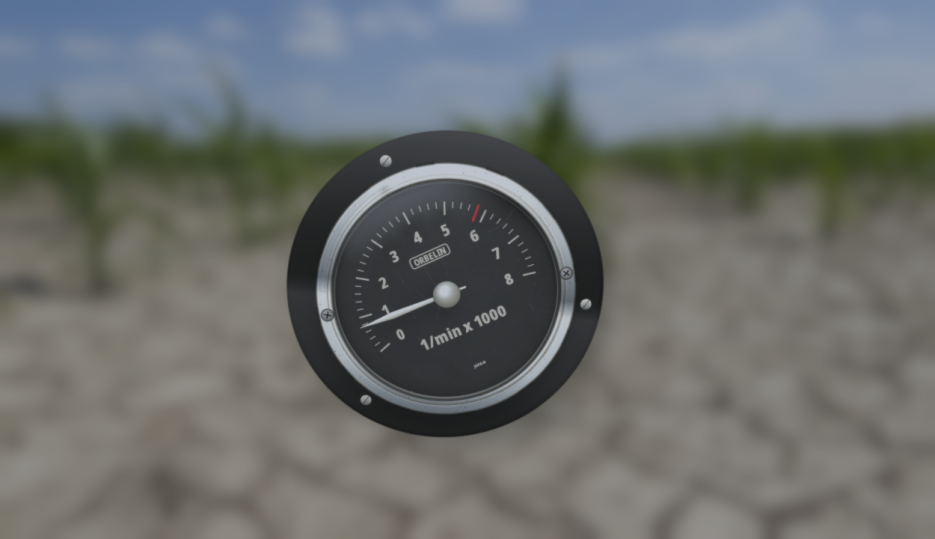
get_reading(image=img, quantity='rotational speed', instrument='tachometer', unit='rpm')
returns 800 rpm
